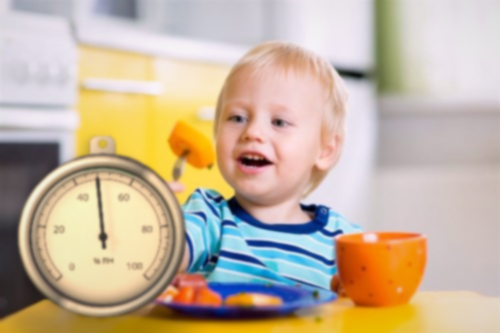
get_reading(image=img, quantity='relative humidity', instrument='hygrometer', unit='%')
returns 48 %
